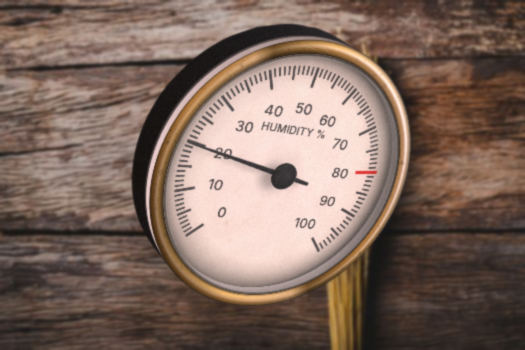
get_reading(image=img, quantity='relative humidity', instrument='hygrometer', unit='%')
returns 20 %
